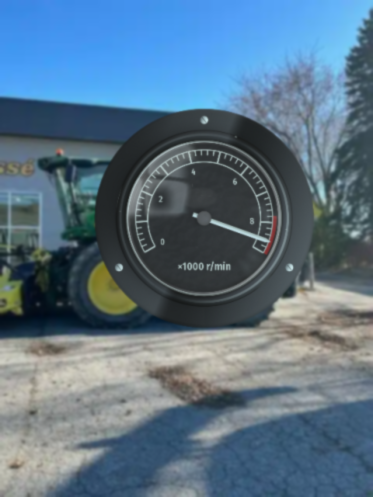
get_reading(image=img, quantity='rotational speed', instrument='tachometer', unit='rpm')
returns 8600 rpm
